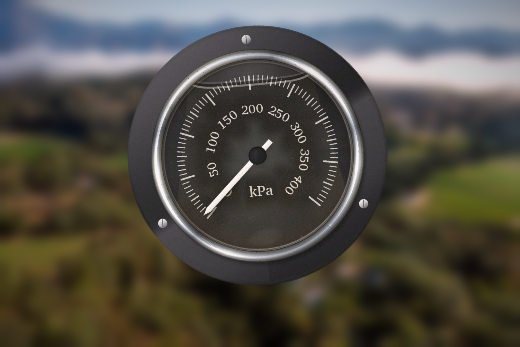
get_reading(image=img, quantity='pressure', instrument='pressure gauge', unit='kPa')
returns 5 kPa
